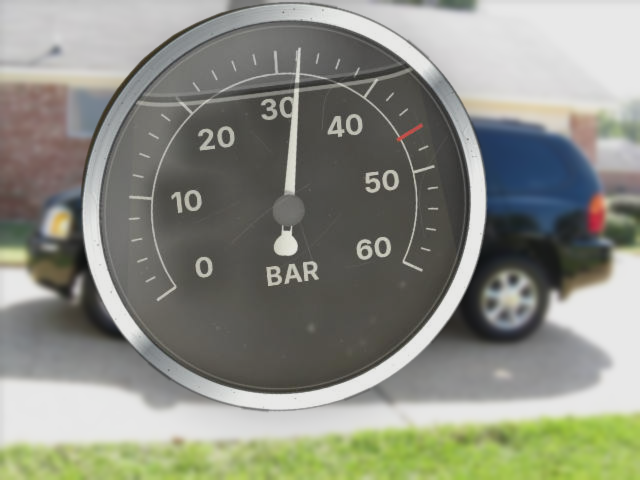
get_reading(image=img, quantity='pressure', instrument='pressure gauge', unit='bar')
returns 32 bar
